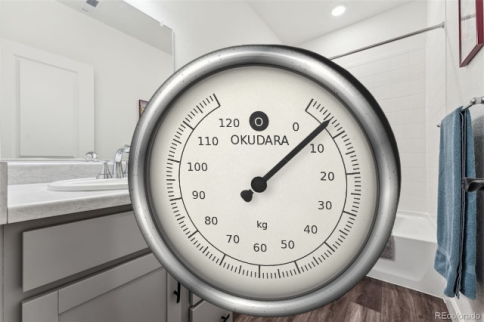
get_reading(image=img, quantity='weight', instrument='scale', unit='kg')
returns 6 kg
